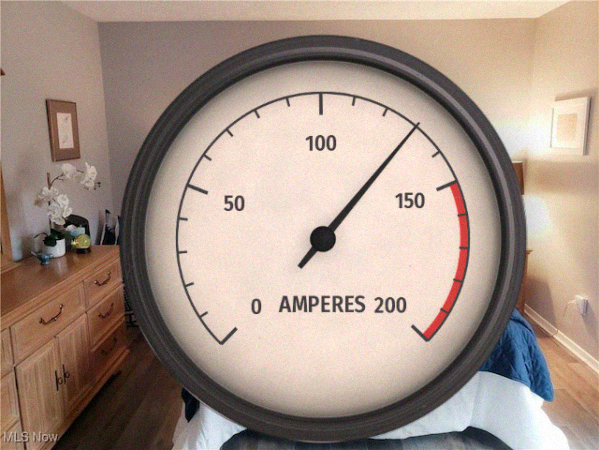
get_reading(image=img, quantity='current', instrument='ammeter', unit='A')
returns 130 A
